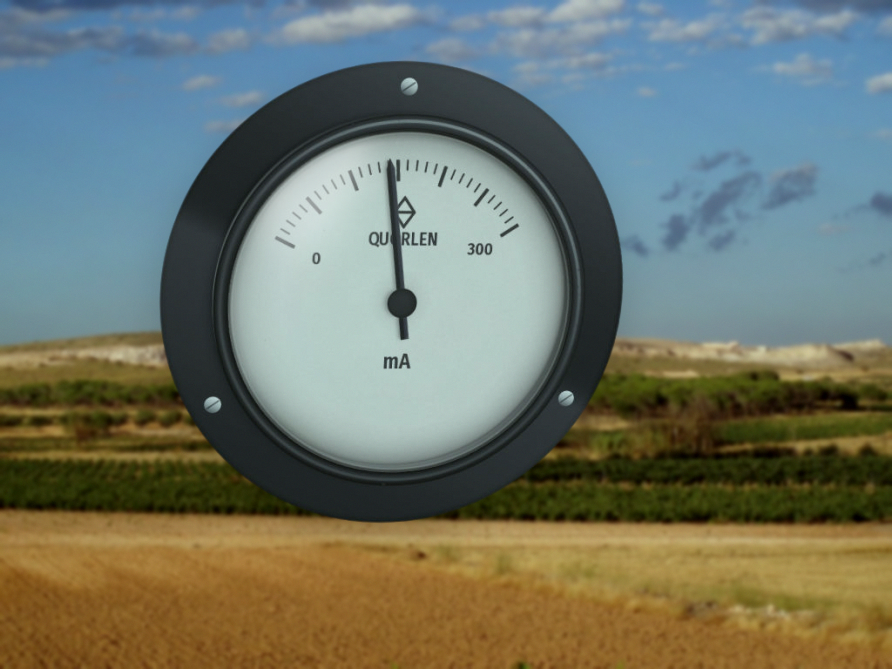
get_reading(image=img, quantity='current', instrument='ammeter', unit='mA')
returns 140 mA
